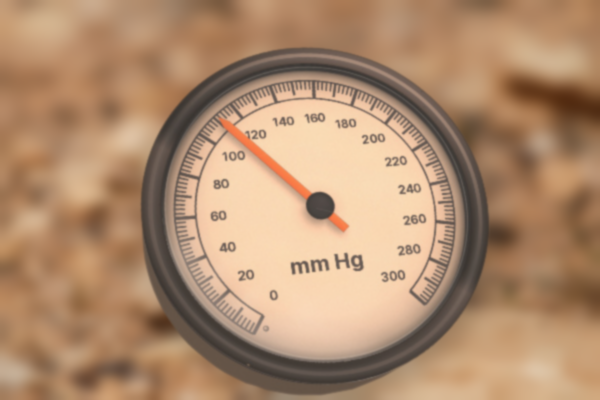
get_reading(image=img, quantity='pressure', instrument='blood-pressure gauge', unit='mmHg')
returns 110 mmHg
